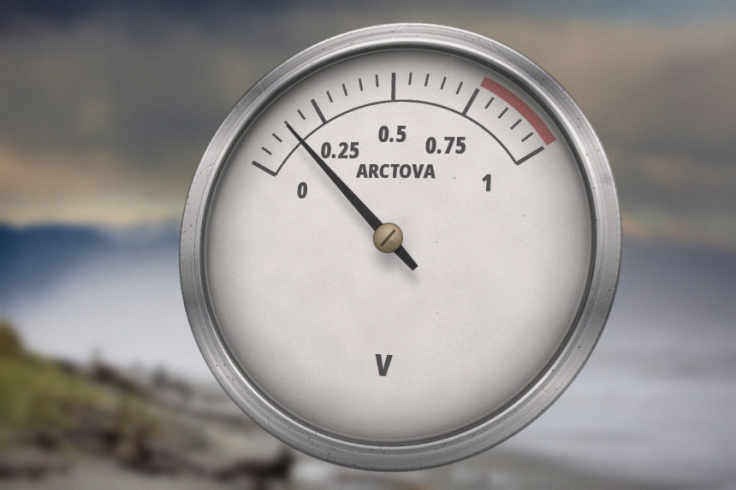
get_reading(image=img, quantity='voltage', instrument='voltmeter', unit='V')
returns 0.15 V
